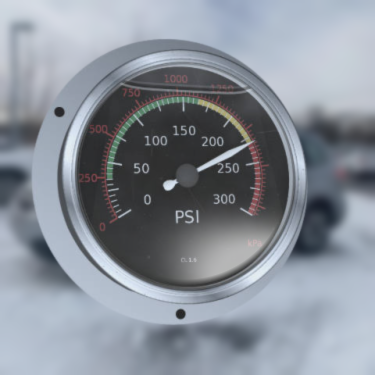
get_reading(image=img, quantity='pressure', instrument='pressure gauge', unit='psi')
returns 230 psi
